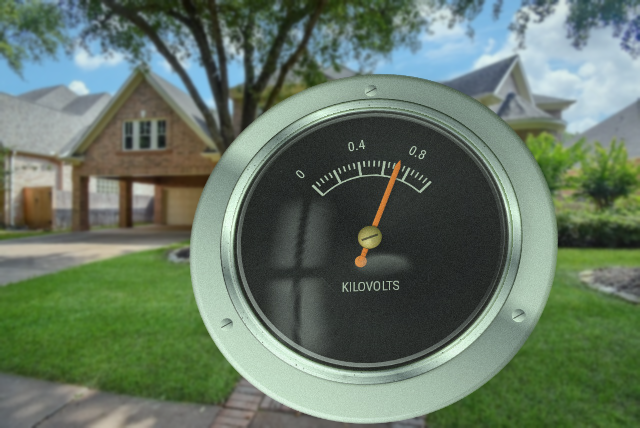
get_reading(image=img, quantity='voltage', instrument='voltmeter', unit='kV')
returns 0.72 kV
